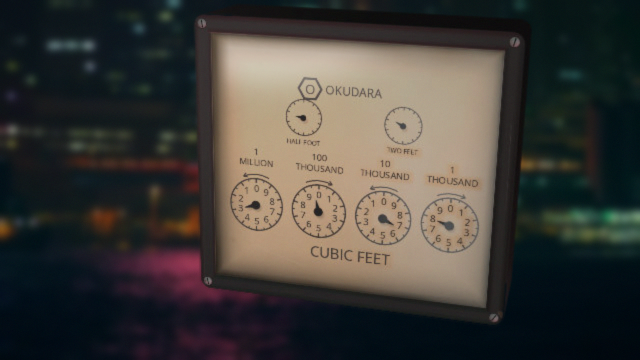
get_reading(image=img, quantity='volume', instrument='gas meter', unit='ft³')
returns 296800 ft³
